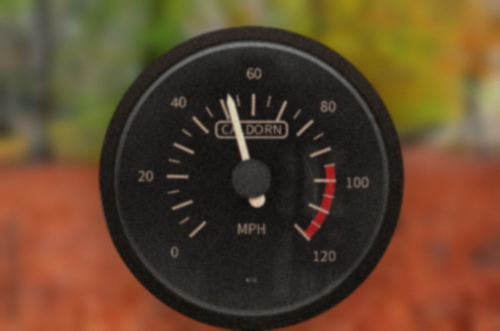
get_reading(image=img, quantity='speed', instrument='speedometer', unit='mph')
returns 52.5 mph
